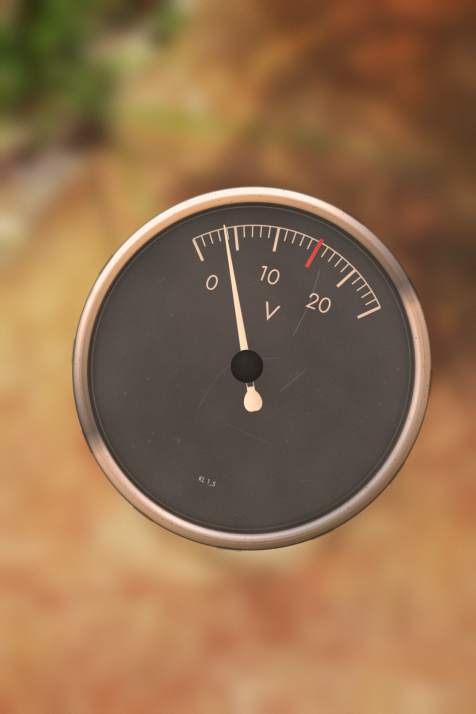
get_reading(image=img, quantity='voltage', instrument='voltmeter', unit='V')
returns 4 V
